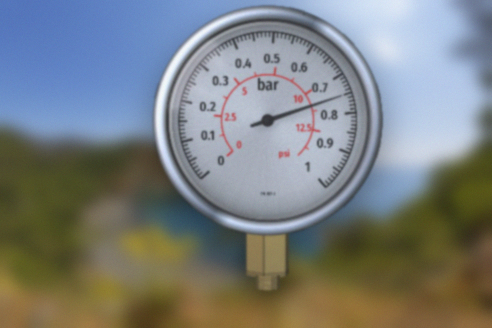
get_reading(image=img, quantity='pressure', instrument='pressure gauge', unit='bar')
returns 0.75 bar
